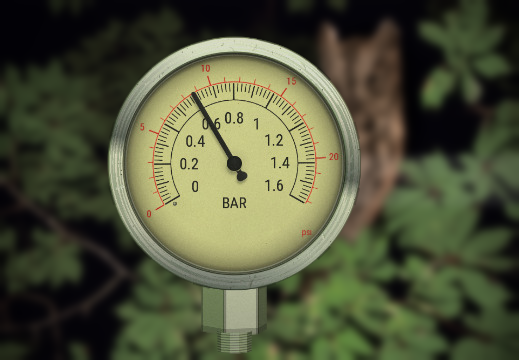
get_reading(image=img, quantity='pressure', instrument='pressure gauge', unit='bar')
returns 0.6 bar
